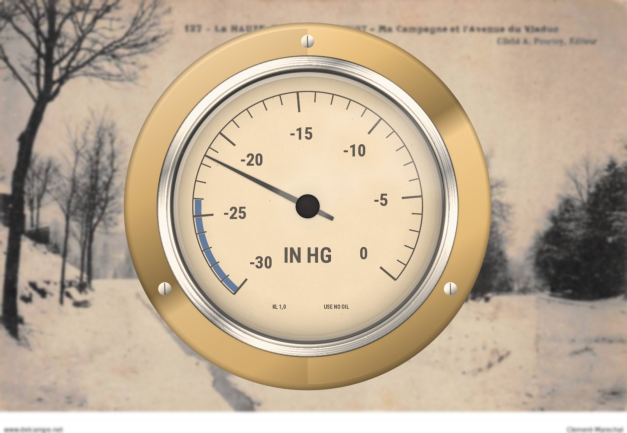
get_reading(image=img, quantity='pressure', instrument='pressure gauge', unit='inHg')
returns -21.5 inHg
